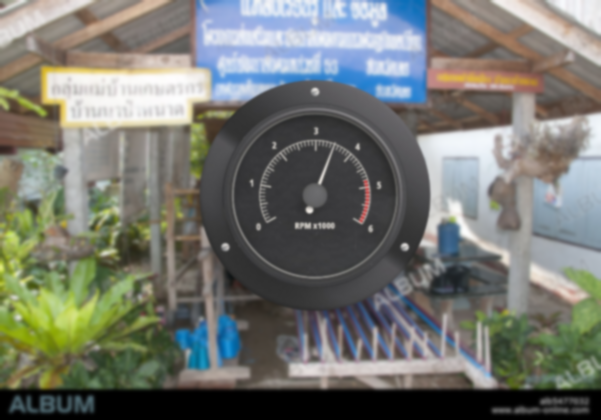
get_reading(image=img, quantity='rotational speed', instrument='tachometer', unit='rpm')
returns 3500 rpm
